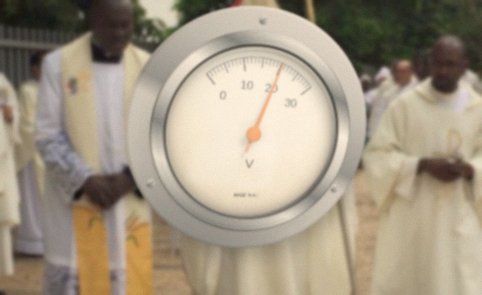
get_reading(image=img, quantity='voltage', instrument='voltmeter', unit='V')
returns 20 V
